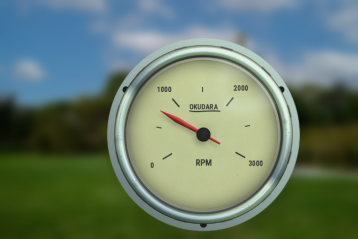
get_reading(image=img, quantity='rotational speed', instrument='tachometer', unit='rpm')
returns 750 rpm
